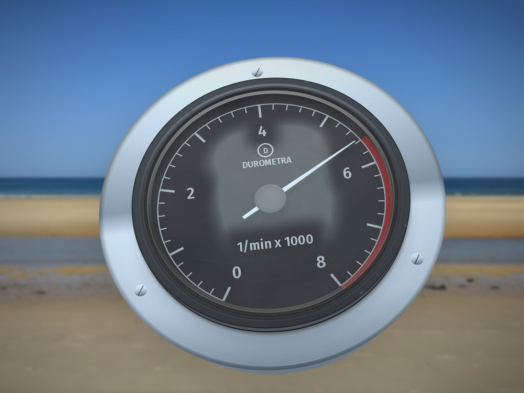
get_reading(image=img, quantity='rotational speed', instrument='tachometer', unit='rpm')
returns 5600 rpm
